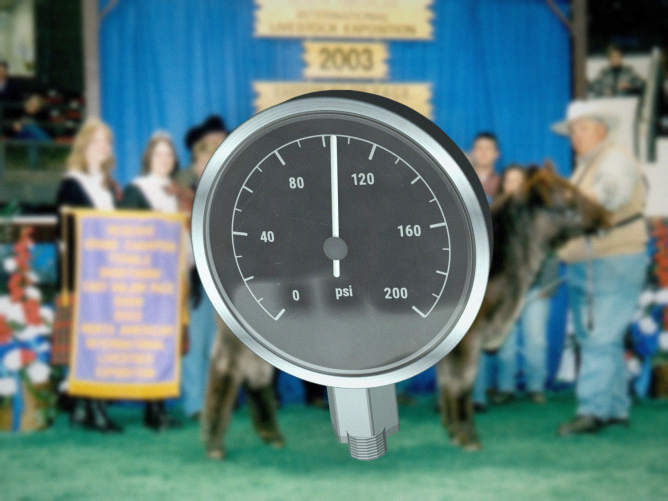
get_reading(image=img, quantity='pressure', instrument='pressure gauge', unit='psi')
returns 105 psi
